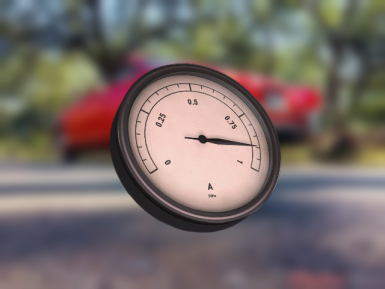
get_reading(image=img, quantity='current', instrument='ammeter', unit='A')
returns 0.9 A
